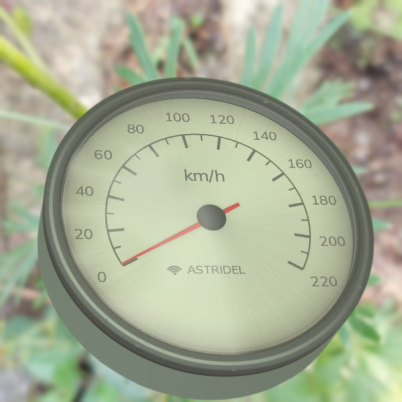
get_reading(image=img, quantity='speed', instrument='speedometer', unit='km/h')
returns 0 km/h
